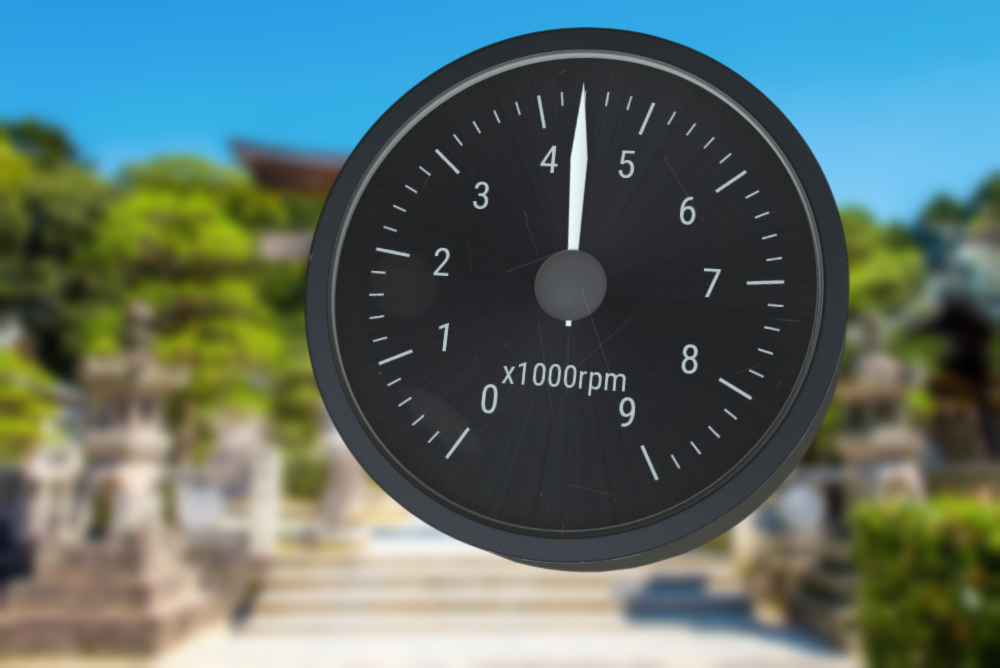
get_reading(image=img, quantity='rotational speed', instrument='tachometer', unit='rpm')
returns 4400 rpm
